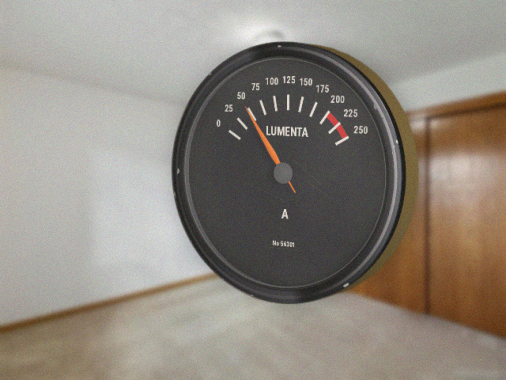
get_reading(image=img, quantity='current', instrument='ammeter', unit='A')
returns 50 A
